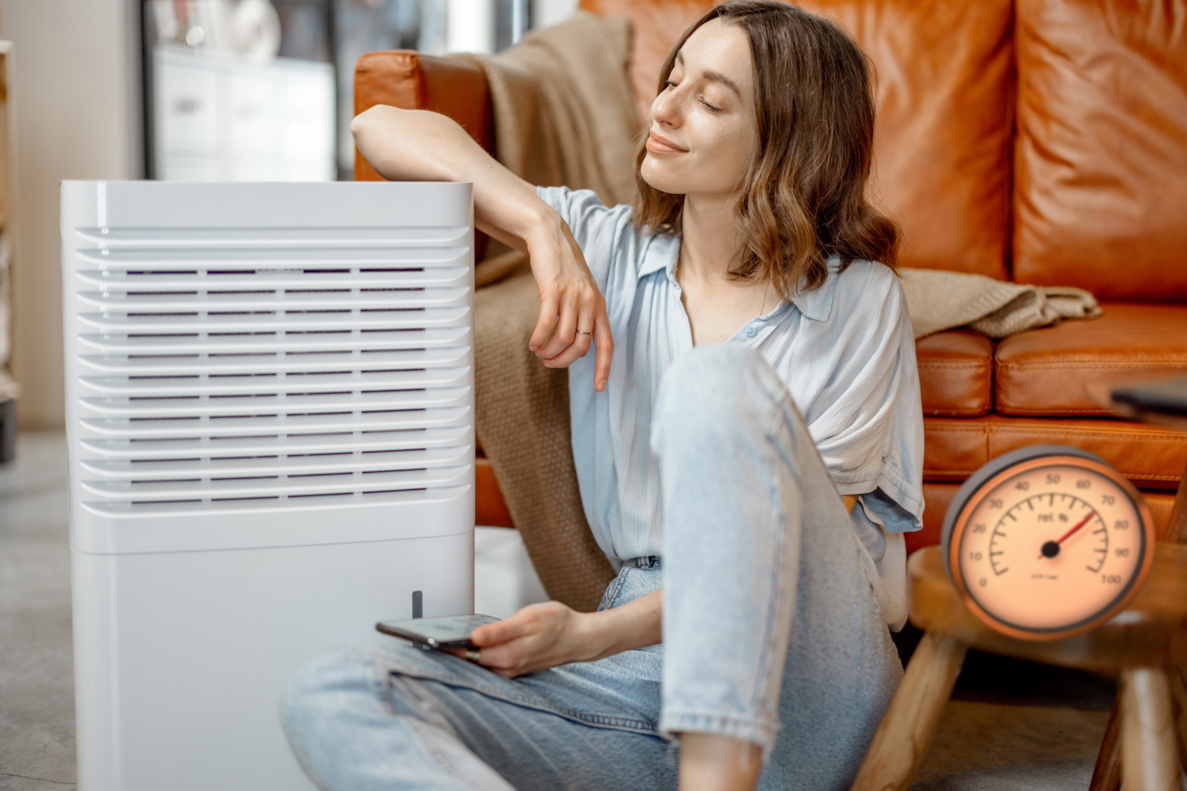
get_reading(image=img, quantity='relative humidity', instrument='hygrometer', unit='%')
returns 70 %
